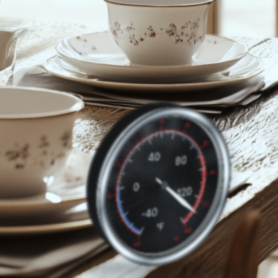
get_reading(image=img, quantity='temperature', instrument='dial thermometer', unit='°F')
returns 130 °F
